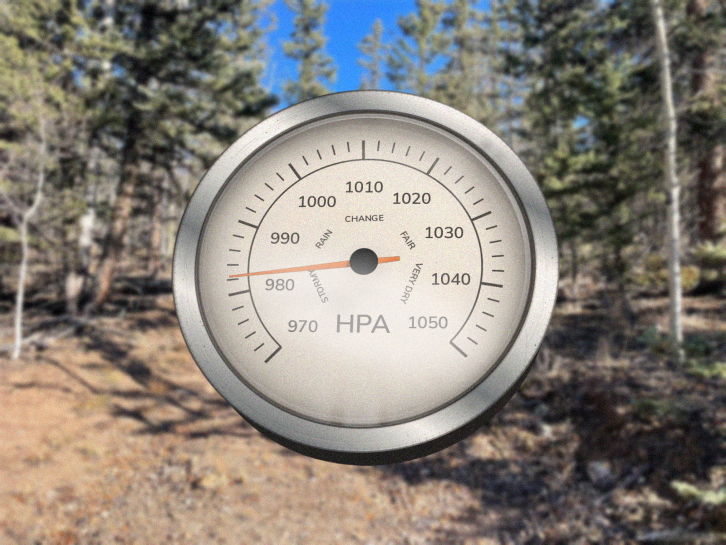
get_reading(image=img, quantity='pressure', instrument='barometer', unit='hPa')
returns 982 hPa
